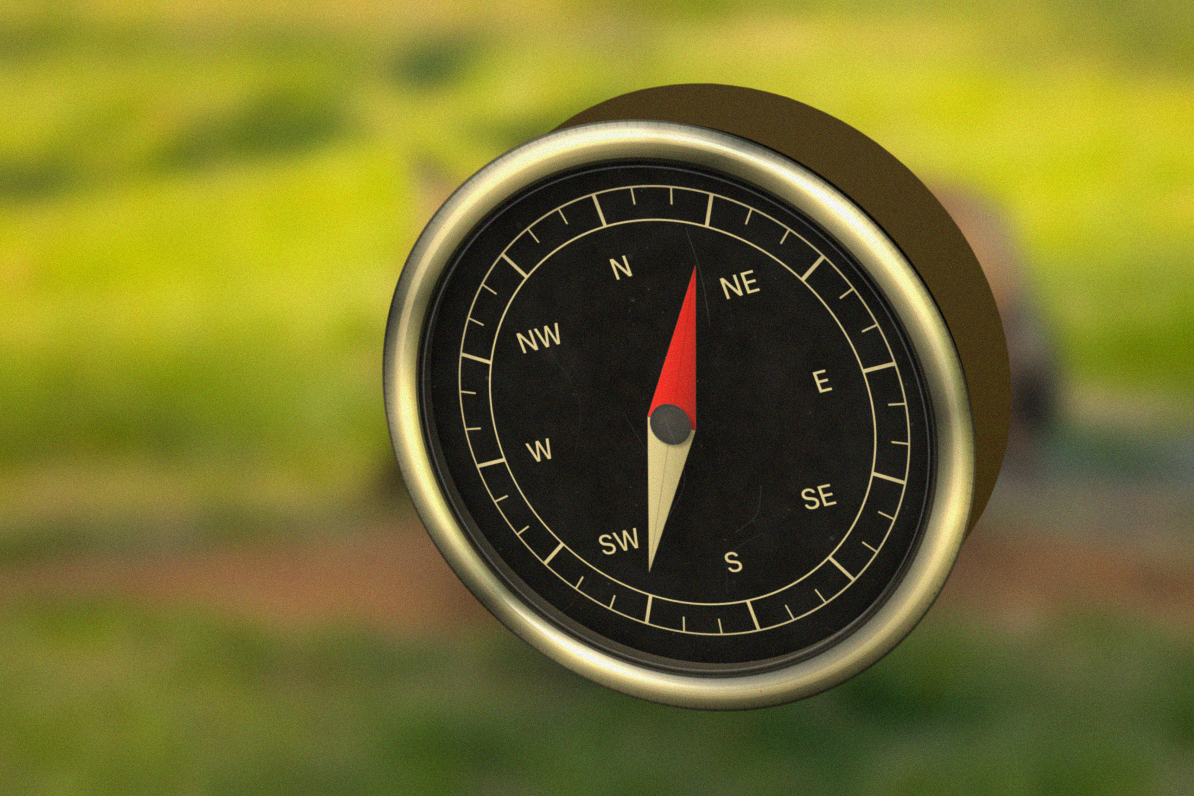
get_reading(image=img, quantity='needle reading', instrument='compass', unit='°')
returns 30 °
